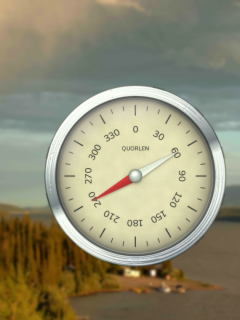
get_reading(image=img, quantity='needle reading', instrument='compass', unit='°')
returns 240 °
